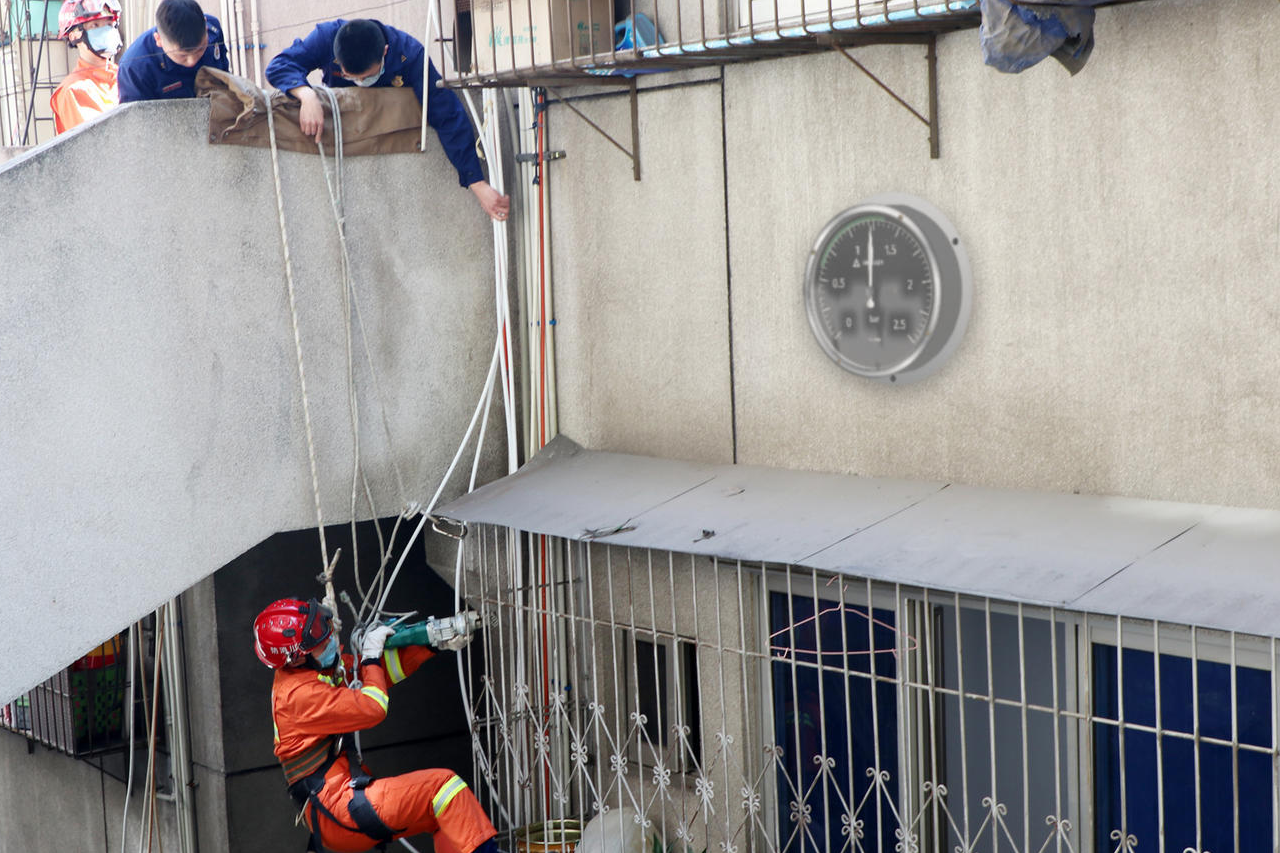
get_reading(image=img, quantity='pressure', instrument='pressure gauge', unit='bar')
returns 1.25 bar
